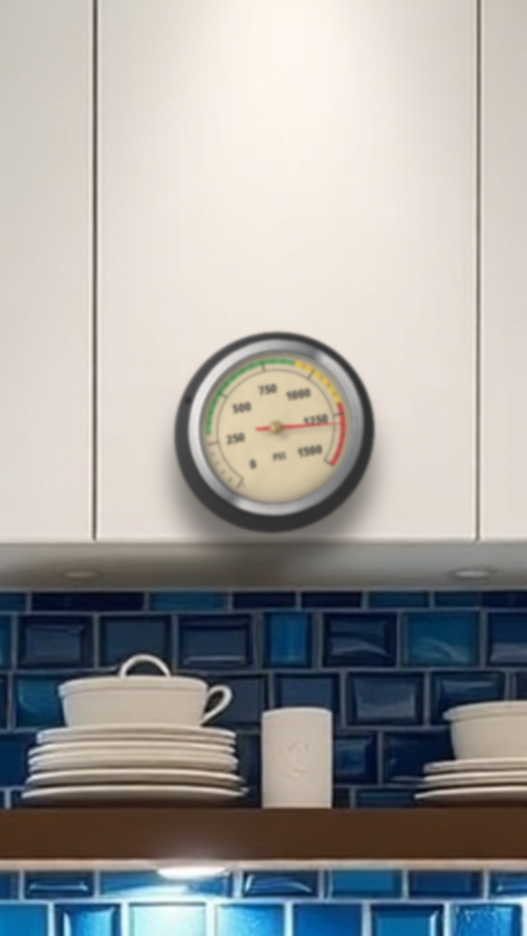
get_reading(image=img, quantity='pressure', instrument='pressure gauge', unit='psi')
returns 1300 psi
